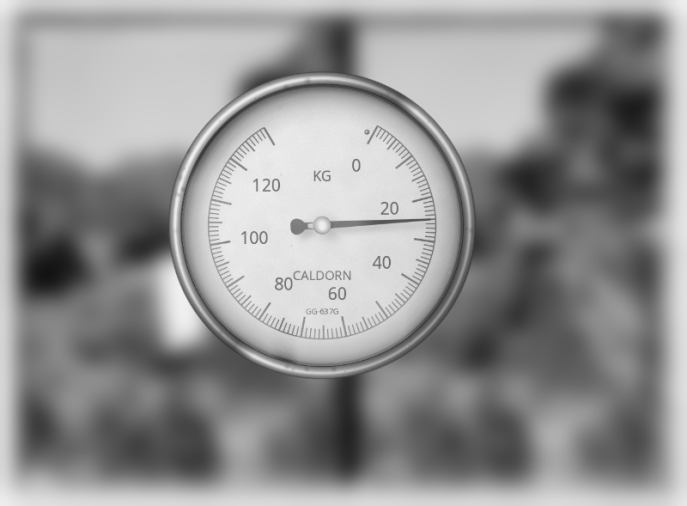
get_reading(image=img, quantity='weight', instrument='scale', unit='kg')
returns 25 kg
